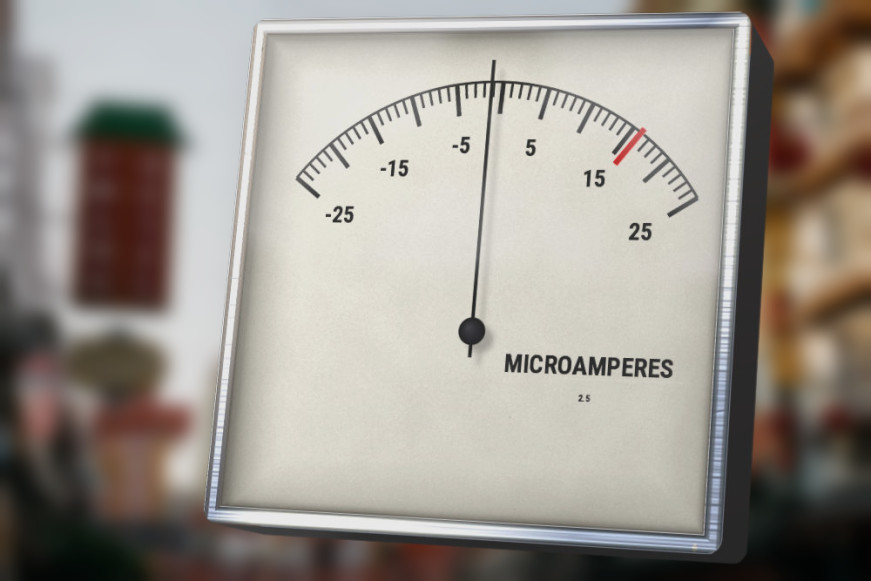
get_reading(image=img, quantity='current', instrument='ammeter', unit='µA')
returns -1 µA
